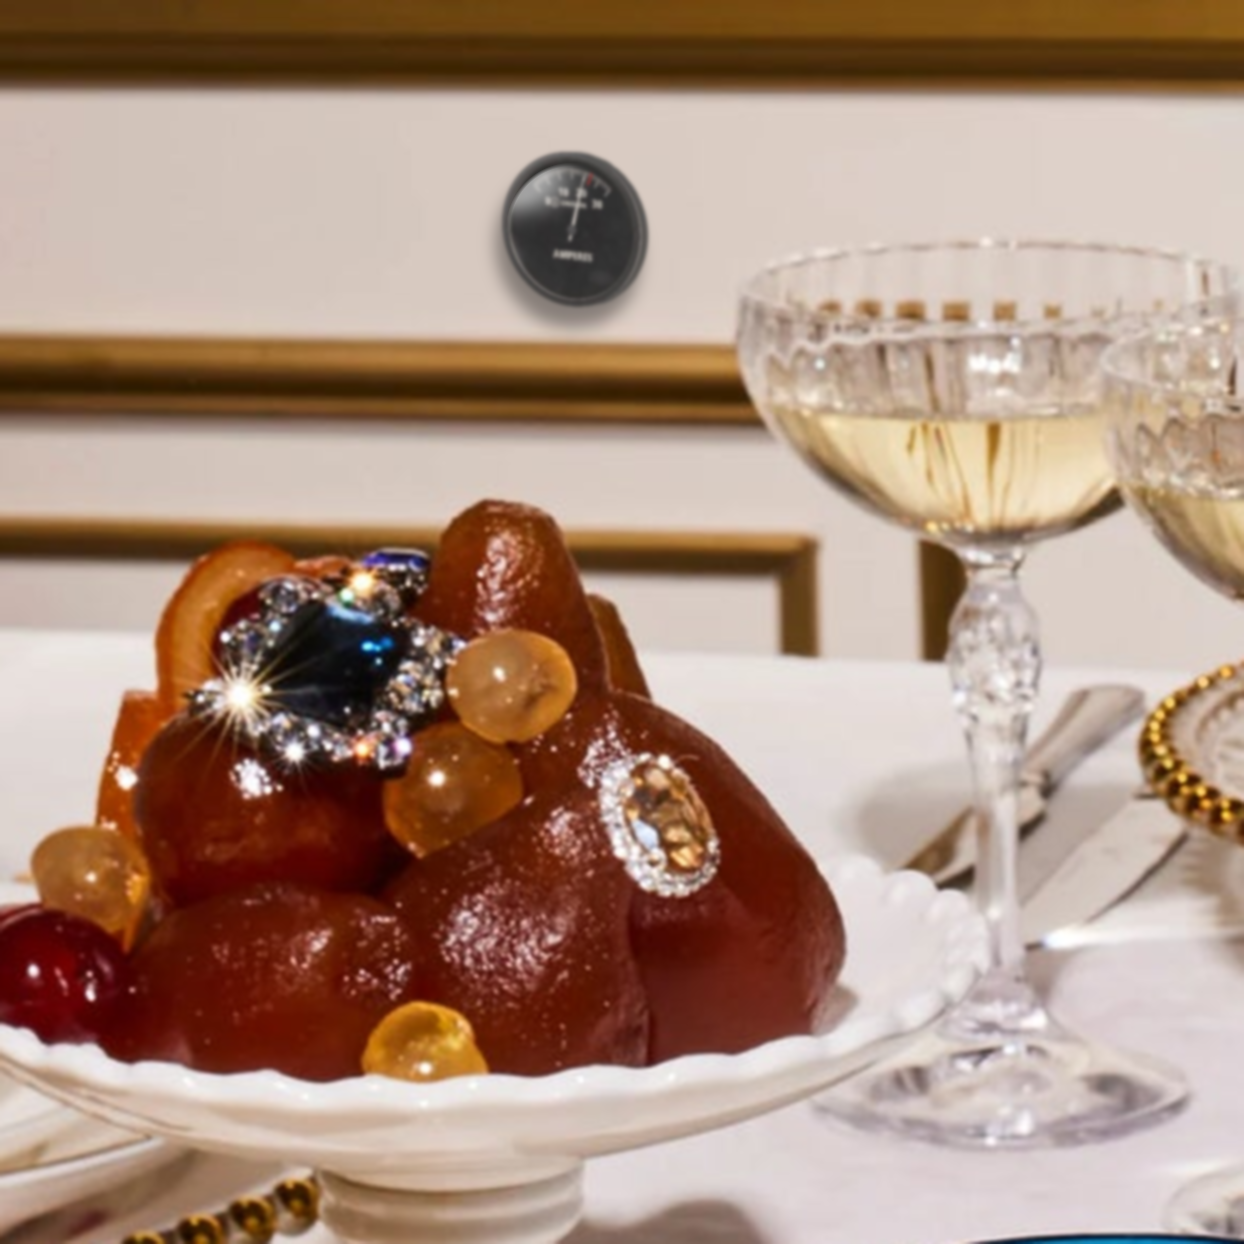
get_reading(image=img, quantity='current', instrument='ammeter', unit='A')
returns 20 A
